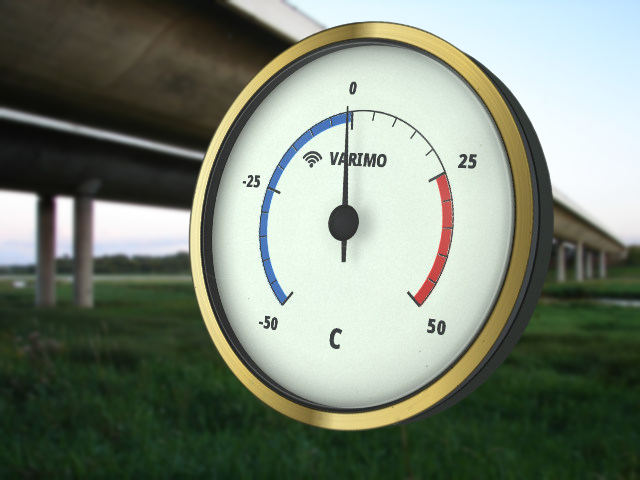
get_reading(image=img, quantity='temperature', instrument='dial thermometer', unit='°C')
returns 0 °C
